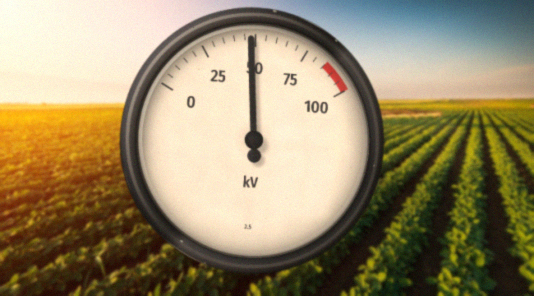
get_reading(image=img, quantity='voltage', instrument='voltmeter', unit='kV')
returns 47.5 kV
